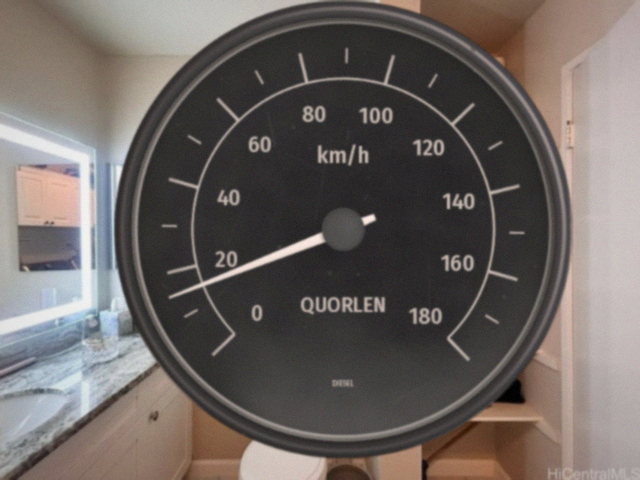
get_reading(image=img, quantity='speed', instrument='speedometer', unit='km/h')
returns 15 km/h
